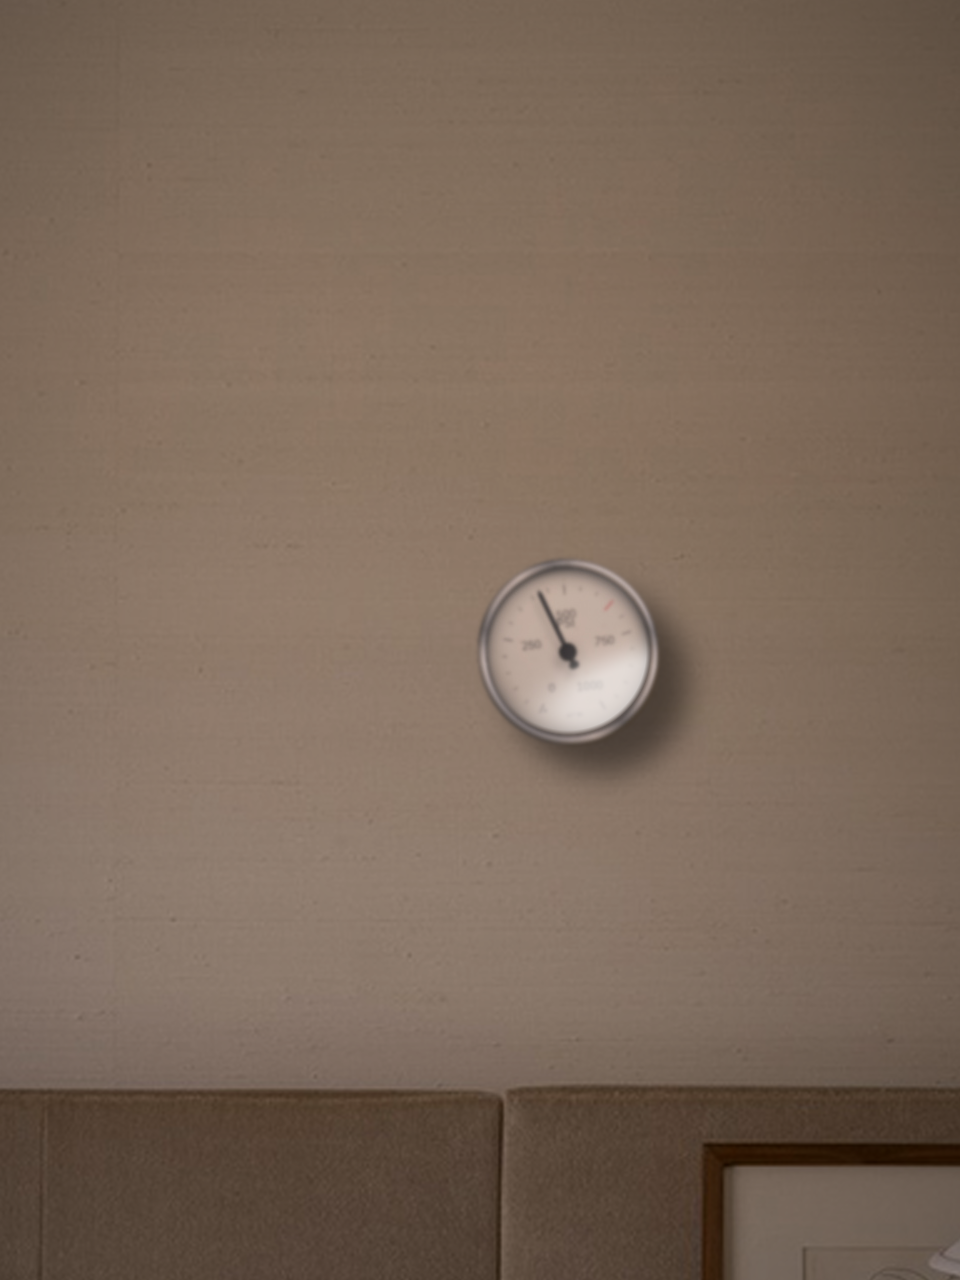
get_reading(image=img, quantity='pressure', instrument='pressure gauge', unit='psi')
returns 425 psi
